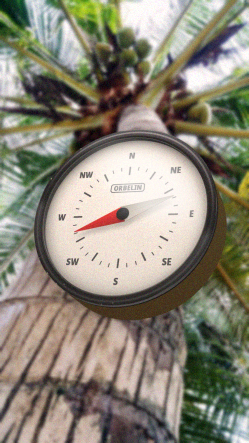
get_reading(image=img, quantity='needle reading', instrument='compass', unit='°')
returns 250 °
